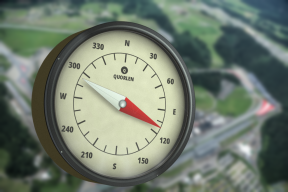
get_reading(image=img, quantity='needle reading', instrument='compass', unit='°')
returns 112.5 °
